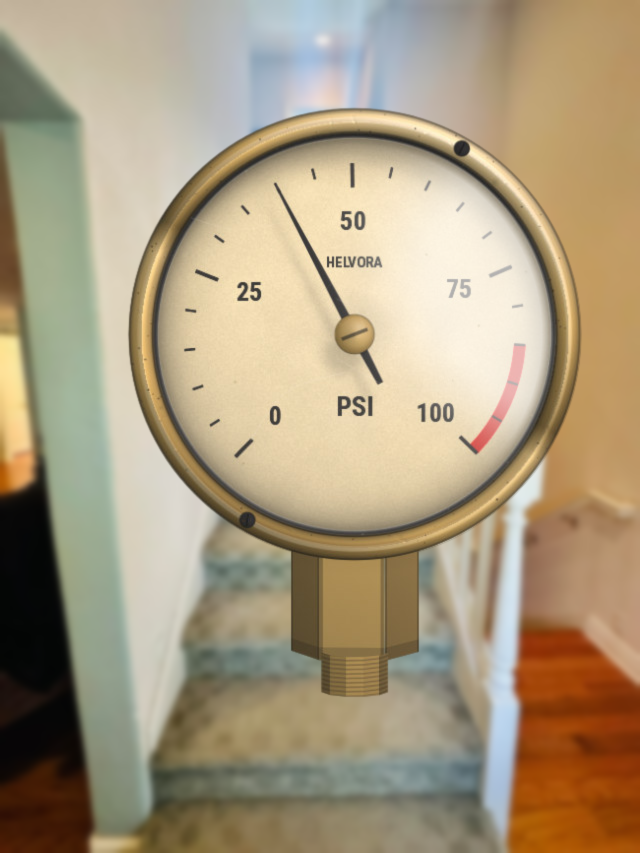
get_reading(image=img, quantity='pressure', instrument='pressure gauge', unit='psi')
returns 40 psi
